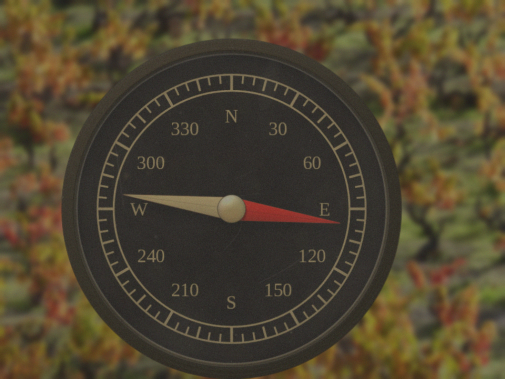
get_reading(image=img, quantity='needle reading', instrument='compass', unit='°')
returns 97.5 °
